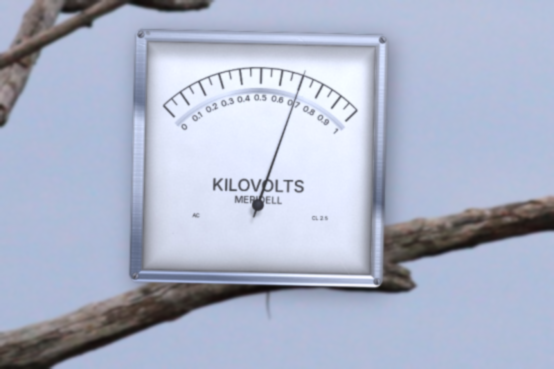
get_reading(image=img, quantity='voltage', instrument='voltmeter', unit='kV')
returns 0.7 kV
